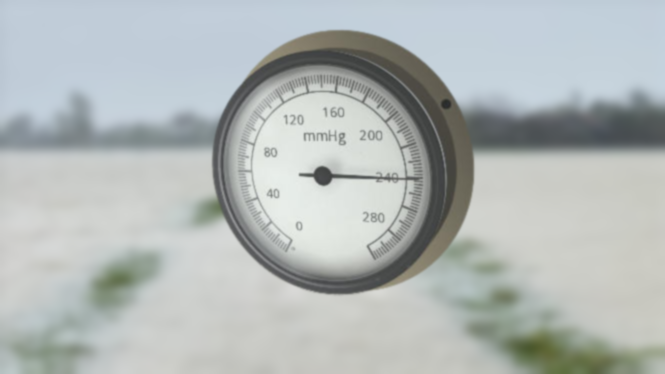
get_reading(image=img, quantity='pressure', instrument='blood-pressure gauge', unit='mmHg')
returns 240 mmHg
